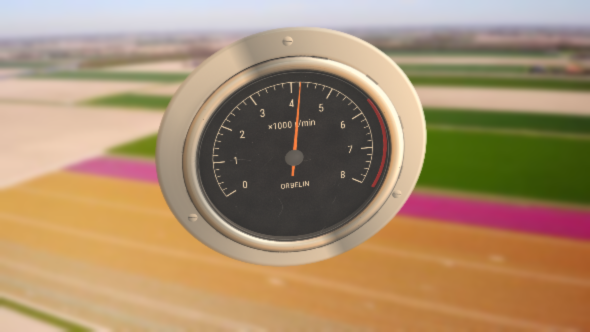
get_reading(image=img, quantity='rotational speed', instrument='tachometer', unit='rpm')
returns 4200 rpm
